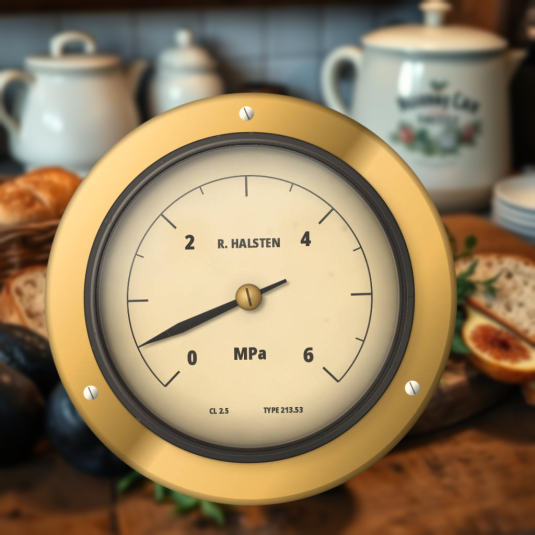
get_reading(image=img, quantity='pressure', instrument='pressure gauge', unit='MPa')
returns 0.5 MPa
